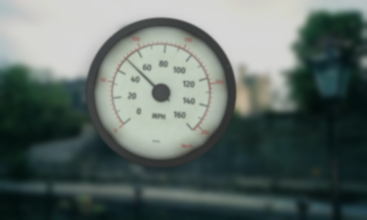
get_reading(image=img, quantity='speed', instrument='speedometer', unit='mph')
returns 50 mph
